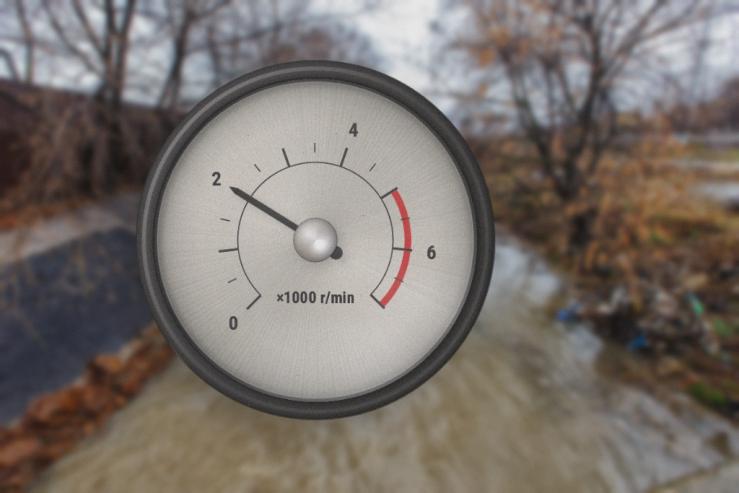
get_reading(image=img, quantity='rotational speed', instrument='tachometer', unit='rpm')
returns 2000 rpm
